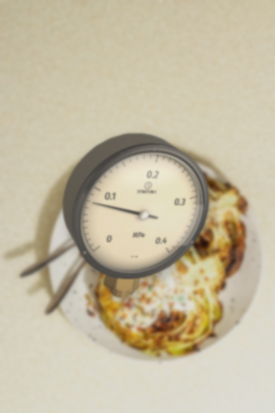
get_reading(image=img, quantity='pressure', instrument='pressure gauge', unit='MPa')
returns 0.08 MPa
